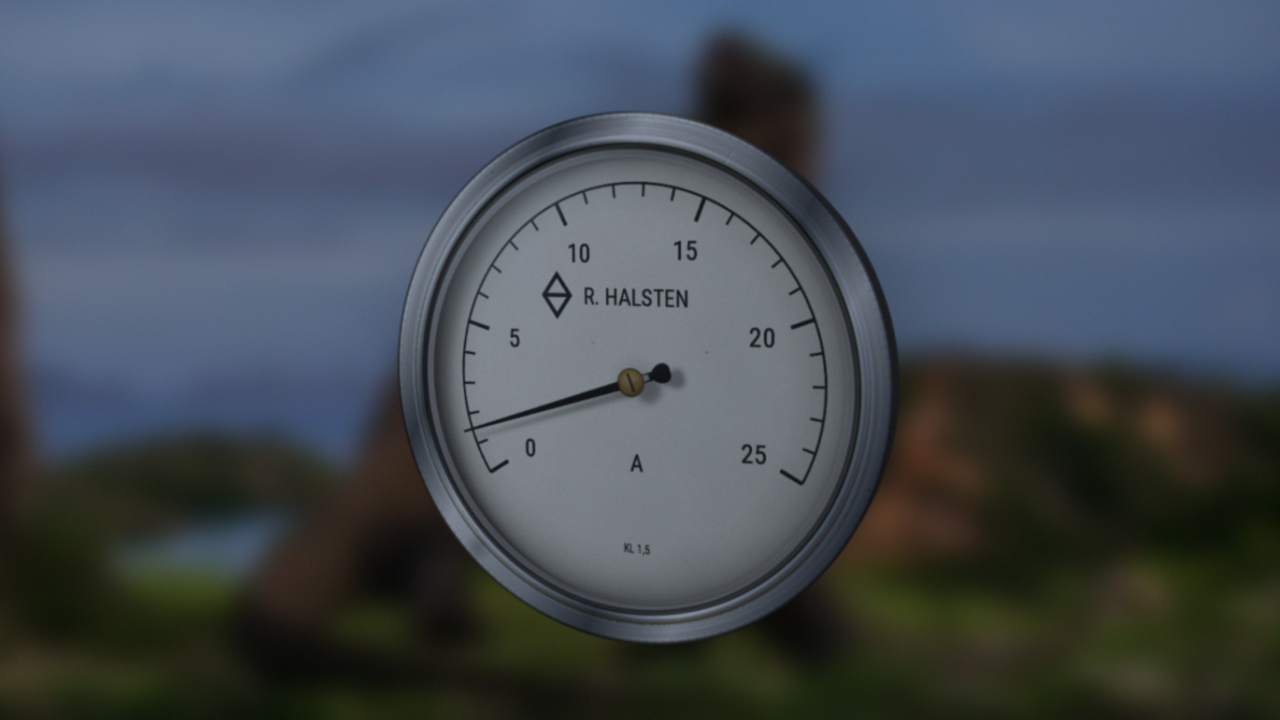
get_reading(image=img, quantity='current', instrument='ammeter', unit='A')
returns 1.5 A
